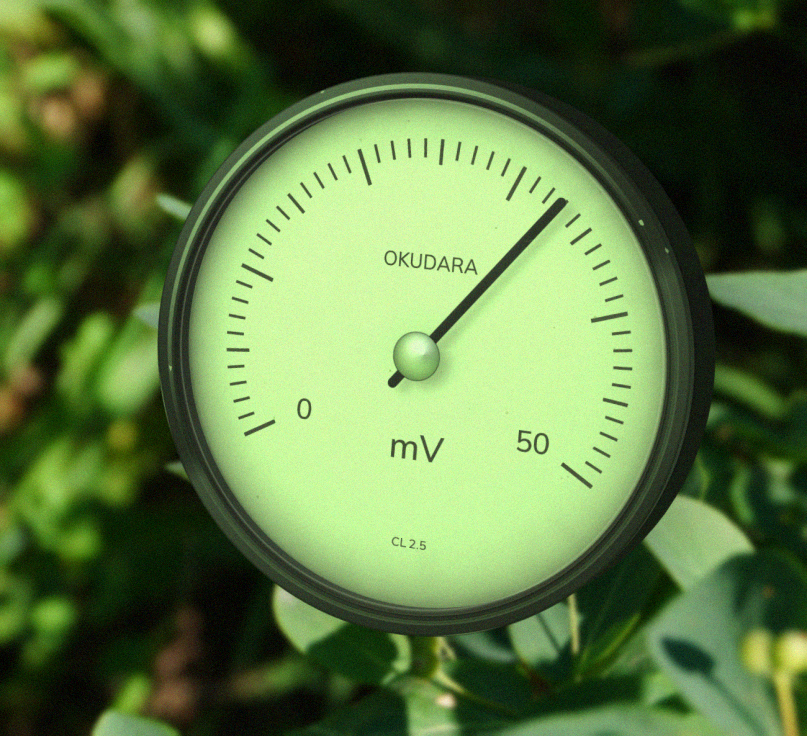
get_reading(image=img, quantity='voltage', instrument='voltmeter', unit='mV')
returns 33 mV
